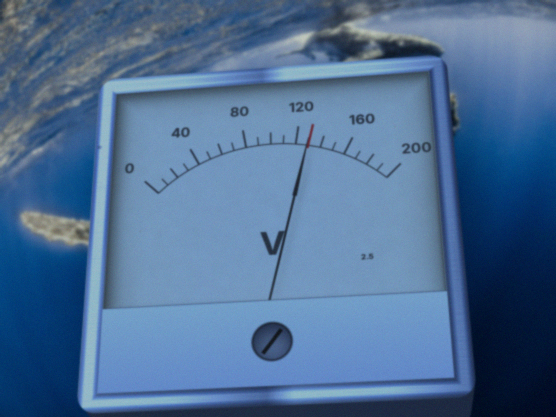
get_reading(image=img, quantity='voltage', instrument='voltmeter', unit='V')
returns 130 V
